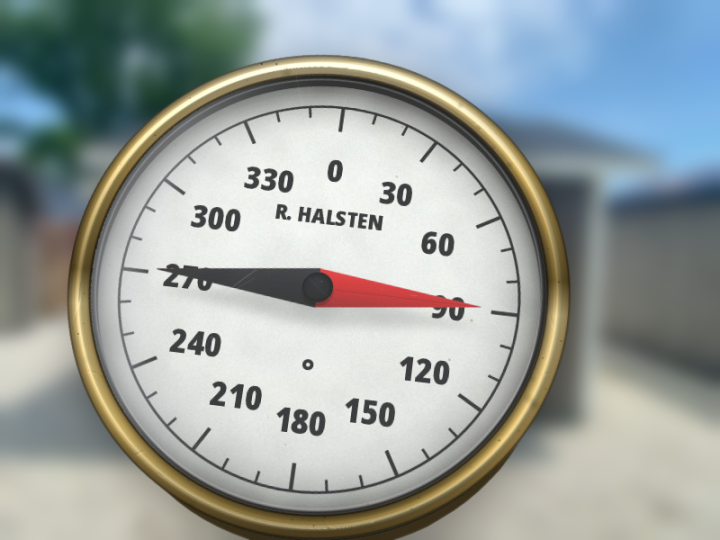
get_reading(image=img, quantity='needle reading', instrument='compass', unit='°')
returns 90 °
